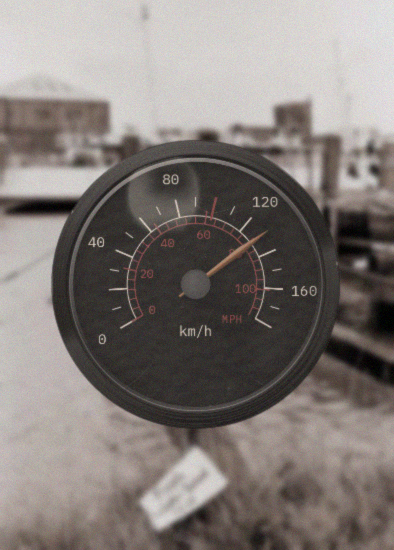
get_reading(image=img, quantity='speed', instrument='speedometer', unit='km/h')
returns 130 km/h
